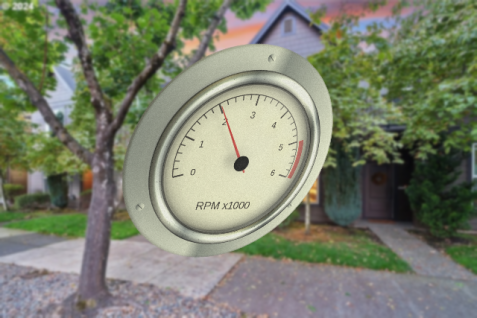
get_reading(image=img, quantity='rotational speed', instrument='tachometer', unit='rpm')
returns 2000 rpm
